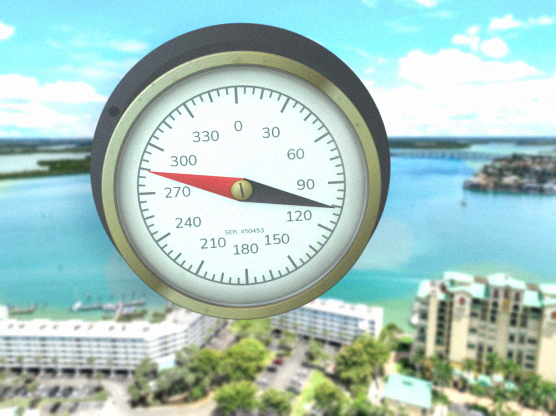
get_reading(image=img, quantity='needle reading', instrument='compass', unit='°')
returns 285 °
